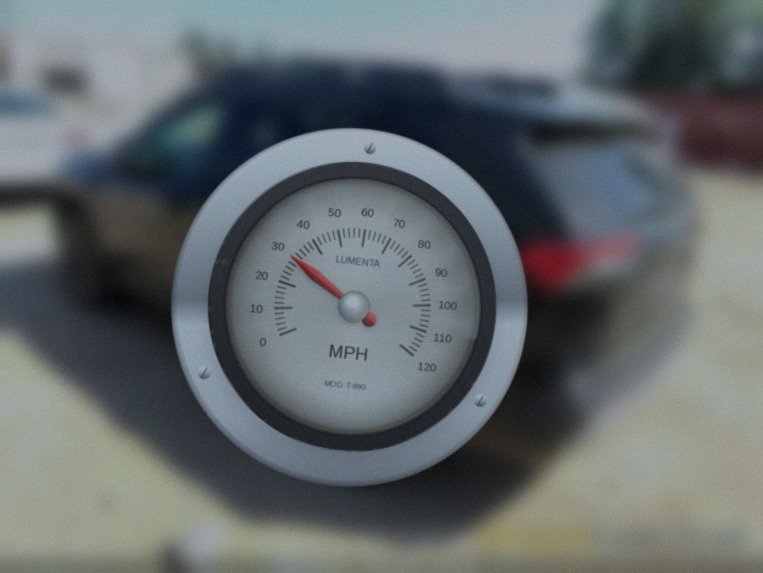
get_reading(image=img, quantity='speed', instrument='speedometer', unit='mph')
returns 30 mph
